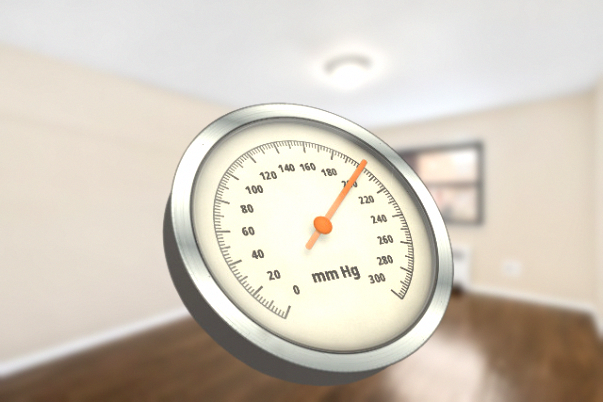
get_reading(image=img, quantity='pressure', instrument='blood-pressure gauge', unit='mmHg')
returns 200 mmHg
